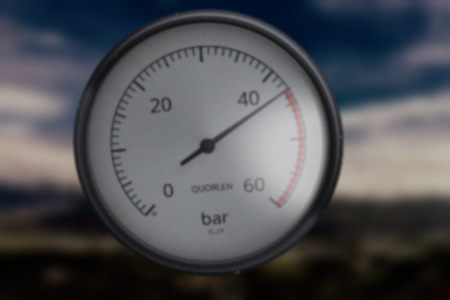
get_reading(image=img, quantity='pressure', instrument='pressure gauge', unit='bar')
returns 43 bar
